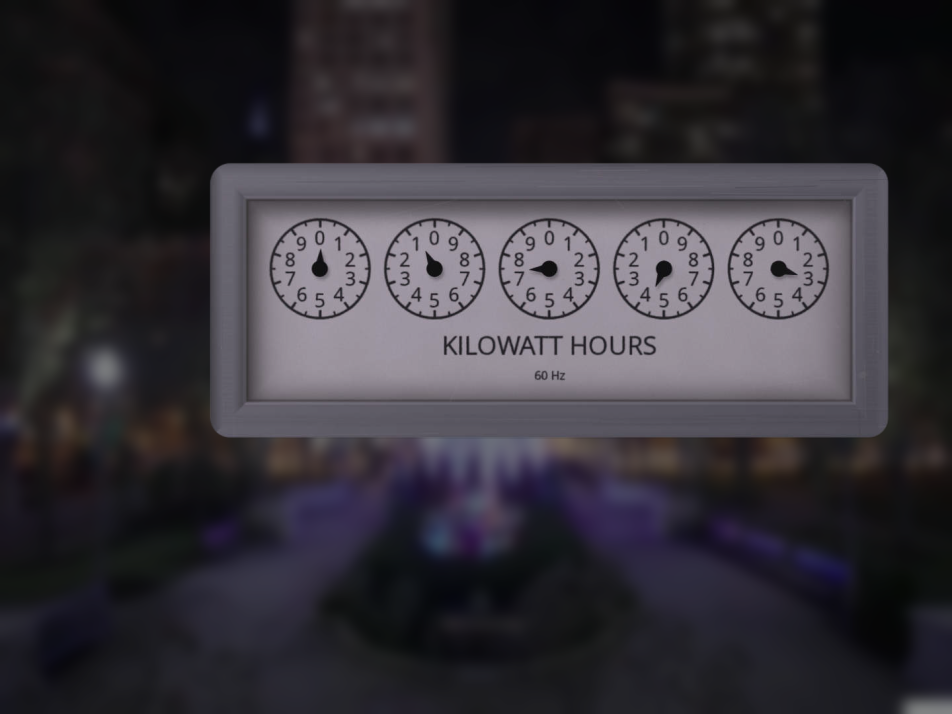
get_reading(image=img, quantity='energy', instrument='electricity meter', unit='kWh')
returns 743 kWh
